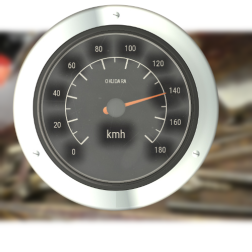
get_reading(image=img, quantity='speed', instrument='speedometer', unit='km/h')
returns 140 km/h
